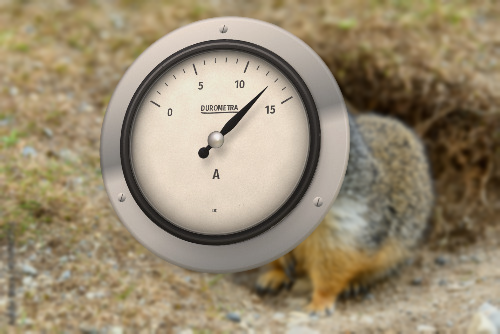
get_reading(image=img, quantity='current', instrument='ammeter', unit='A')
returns 13 A
